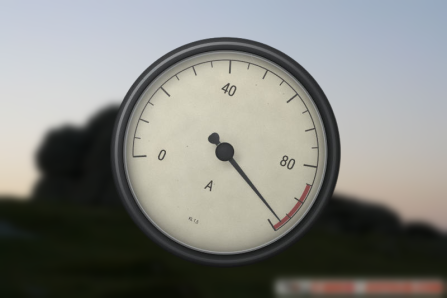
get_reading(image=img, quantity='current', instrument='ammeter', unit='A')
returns 97.5 A
